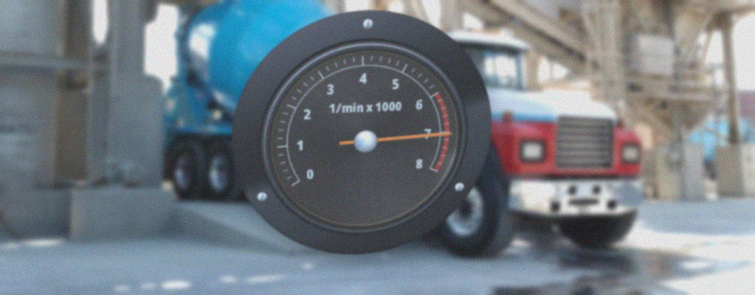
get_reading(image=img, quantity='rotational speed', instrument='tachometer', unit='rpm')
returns 7000 rpm
